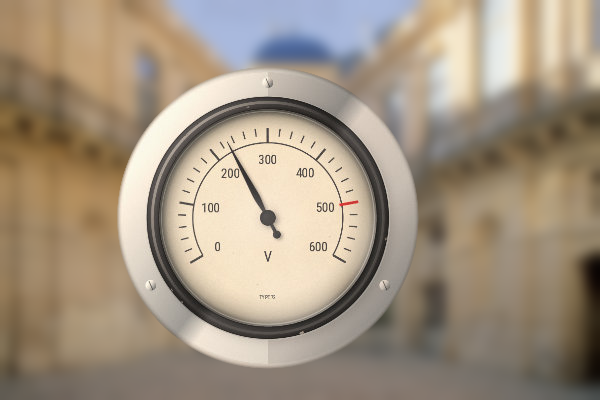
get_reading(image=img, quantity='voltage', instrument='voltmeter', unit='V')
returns 230 V
